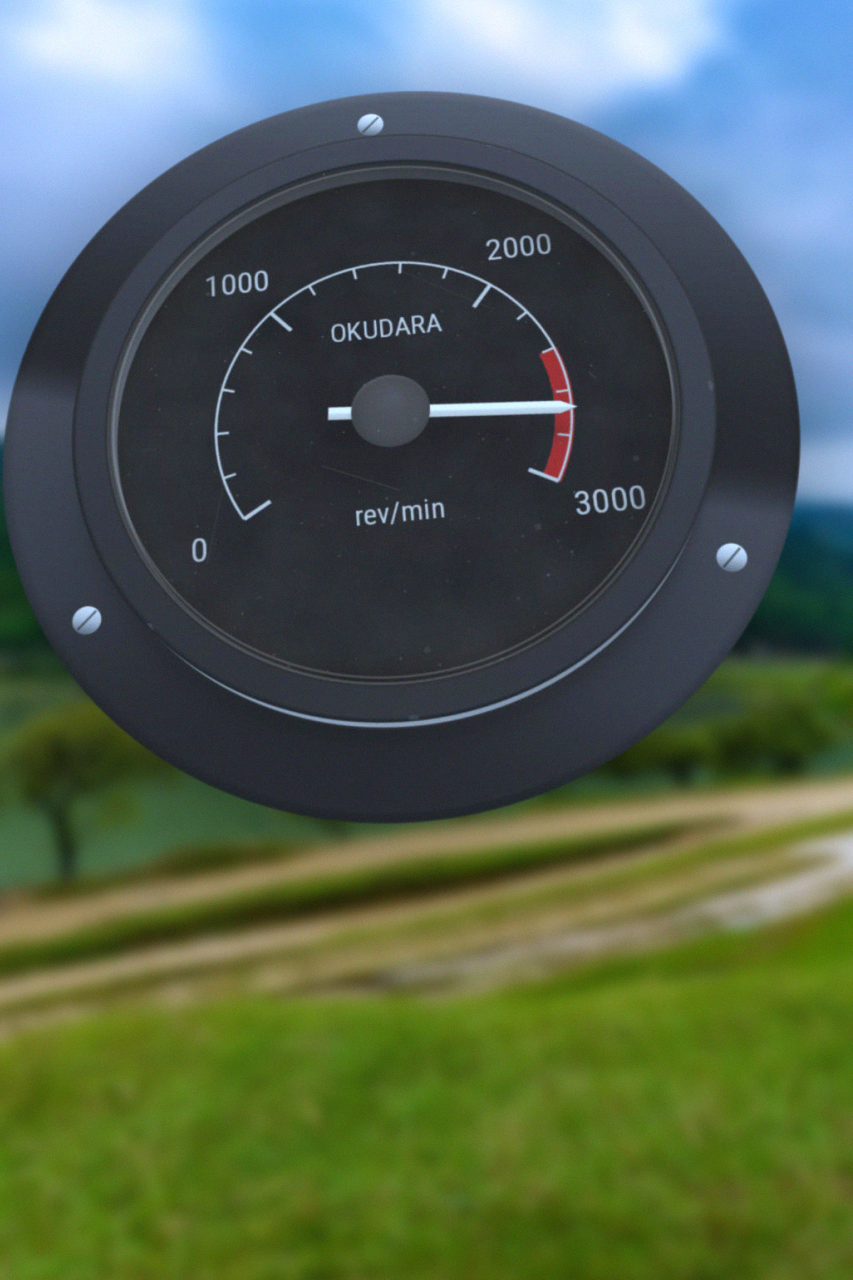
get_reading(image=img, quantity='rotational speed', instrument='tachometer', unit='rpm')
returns 2700 rpm
